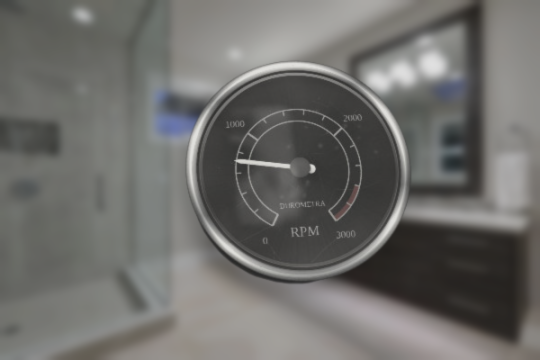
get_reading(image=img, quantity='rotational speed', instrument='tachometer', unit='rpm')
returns 700 rpm
